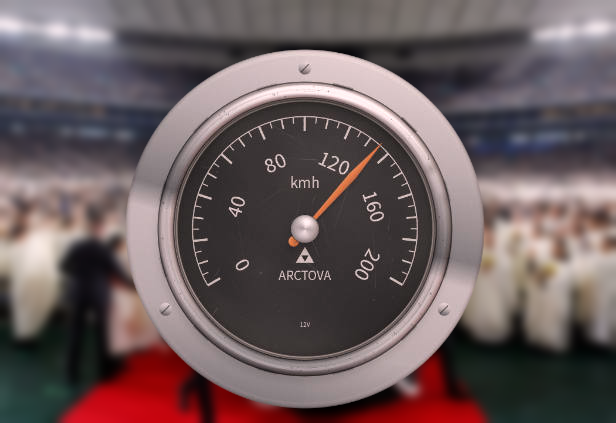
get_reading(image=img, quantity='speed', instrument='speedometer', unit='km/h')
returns 135 km/h
